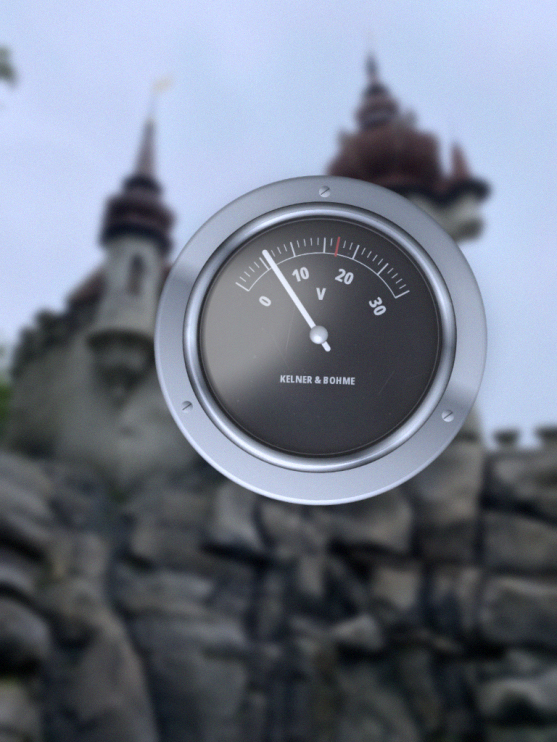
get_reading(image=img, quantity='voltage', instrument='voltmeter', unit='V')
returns 6 V
